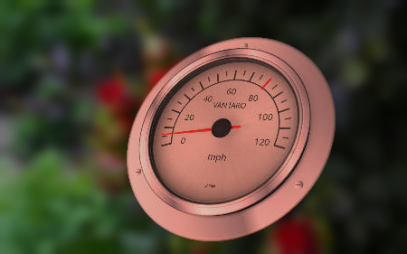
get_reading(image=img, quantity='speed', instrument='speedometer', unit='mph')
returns 5 mph
